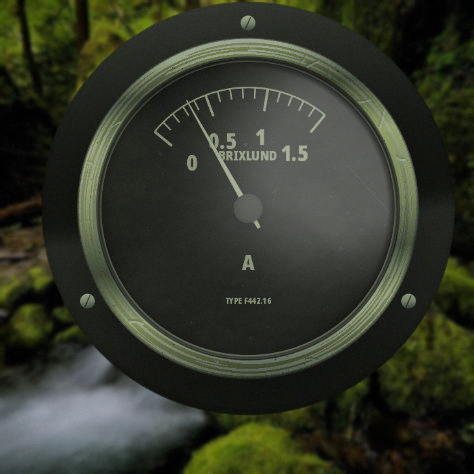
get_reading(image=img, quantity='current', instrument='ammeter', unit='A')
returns 0.35 A
